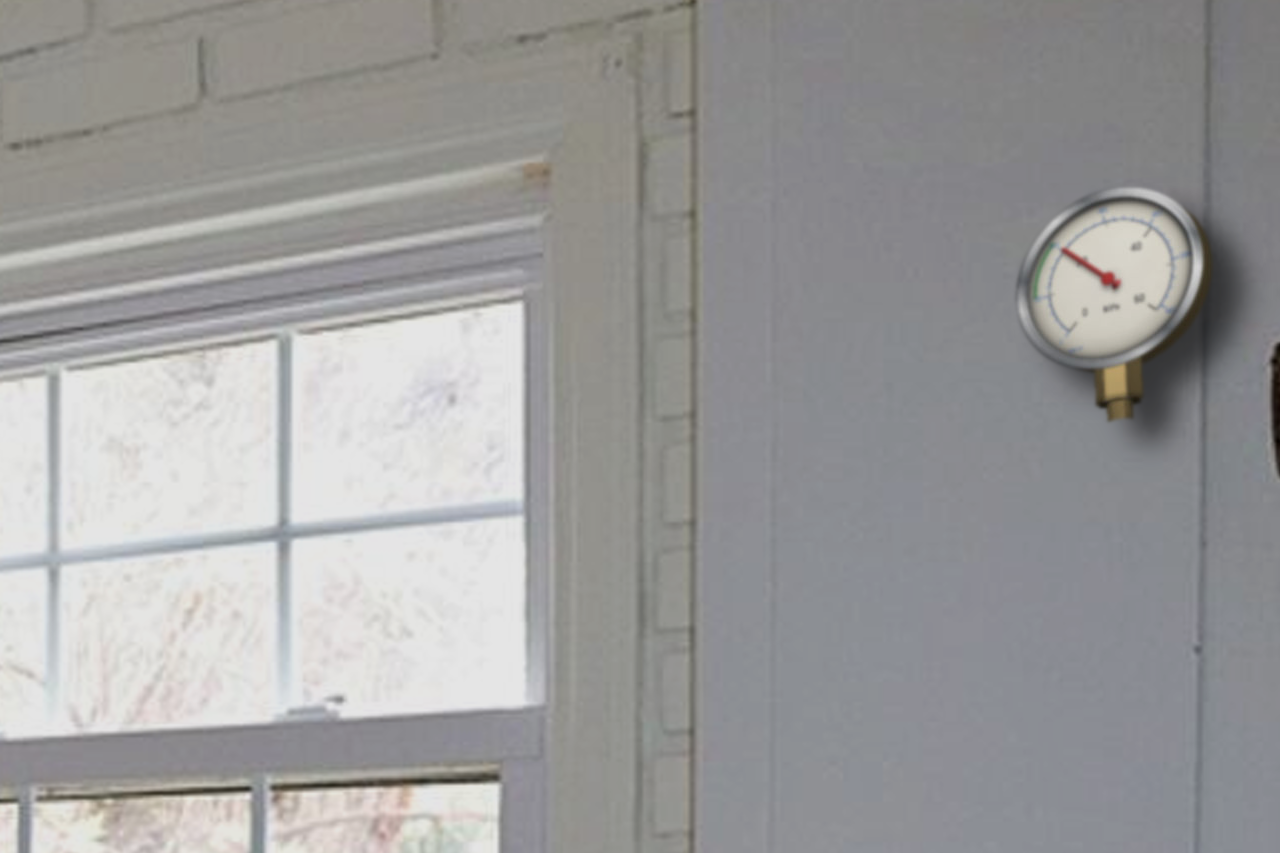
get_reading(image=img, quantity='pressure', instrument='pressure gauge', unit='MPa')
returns 20 MPa
